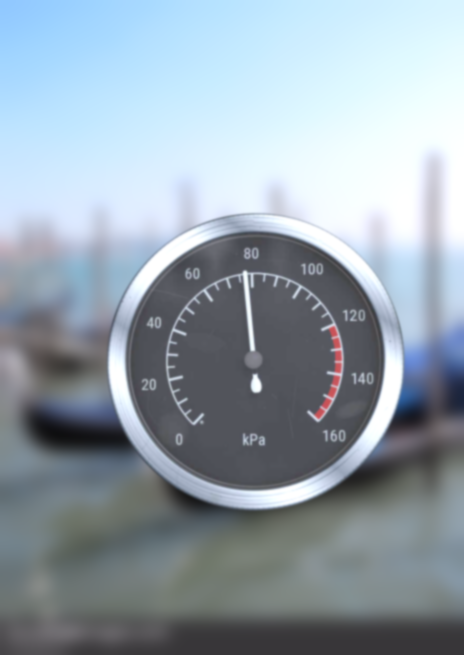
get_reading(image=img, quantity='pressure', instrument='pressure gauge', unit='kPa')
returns 77.5 kPa
